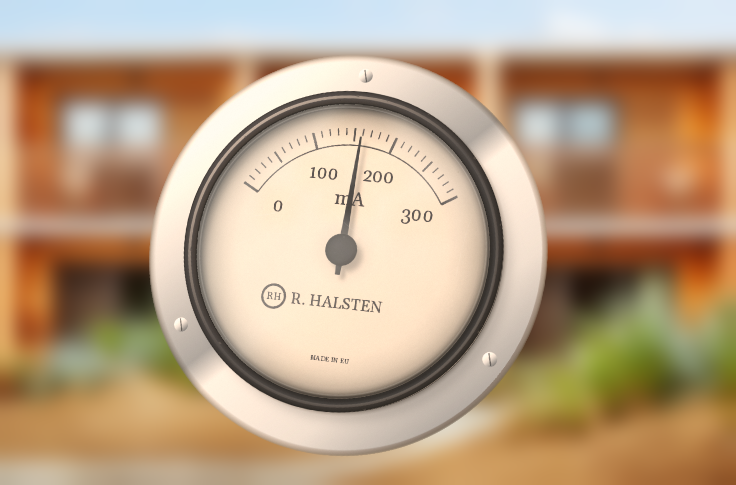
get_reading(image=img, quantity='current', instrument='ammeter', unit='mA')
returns 160 mA
